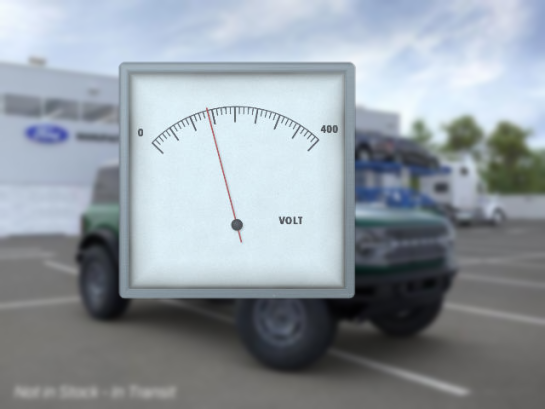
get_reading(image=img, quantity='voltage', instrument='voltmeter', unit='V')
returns 140 V
